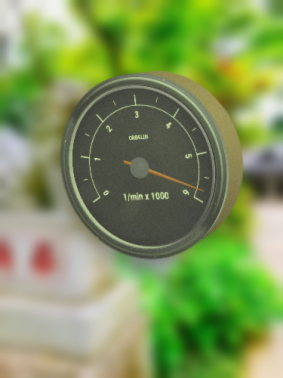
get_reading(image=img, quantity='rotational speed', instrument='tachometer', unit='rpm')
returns 5750 rpm
